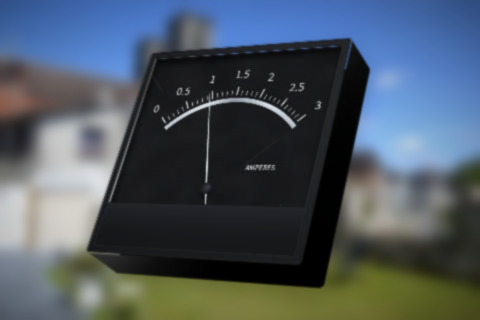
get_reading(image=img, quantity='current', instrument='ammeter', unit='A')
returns 1 A
